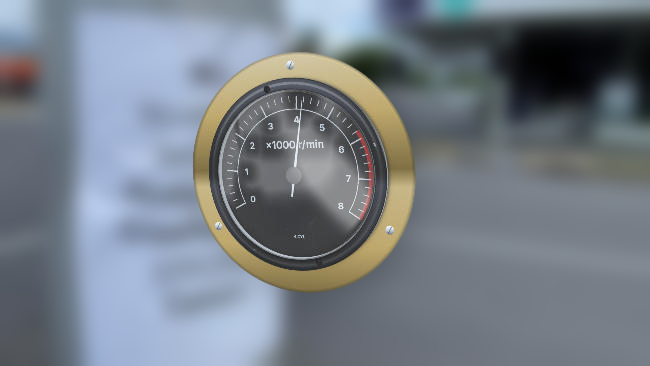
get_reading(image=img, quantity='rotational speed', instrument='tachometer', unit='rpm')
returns 4200 rpm
